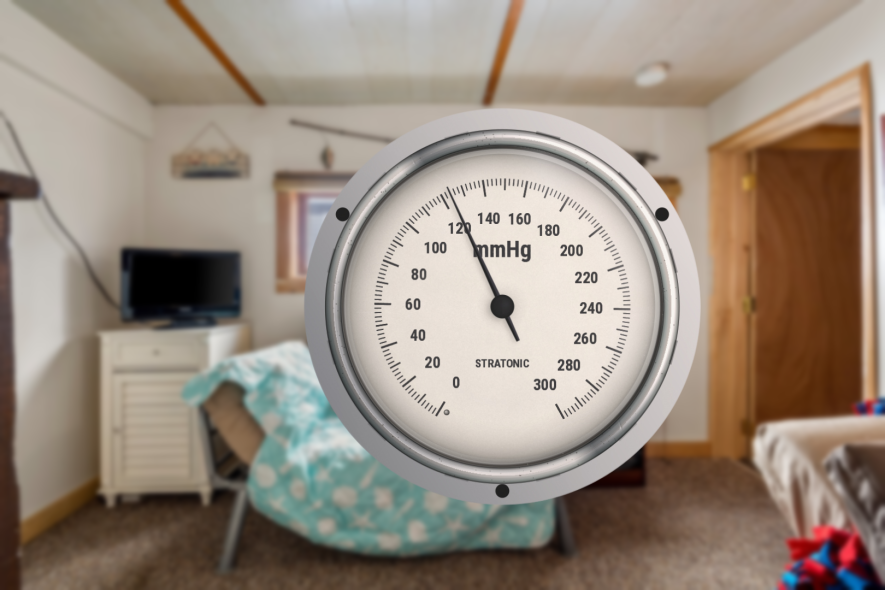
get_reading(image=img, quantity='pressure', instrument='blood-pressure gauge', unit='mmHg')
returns 124 mmHg
